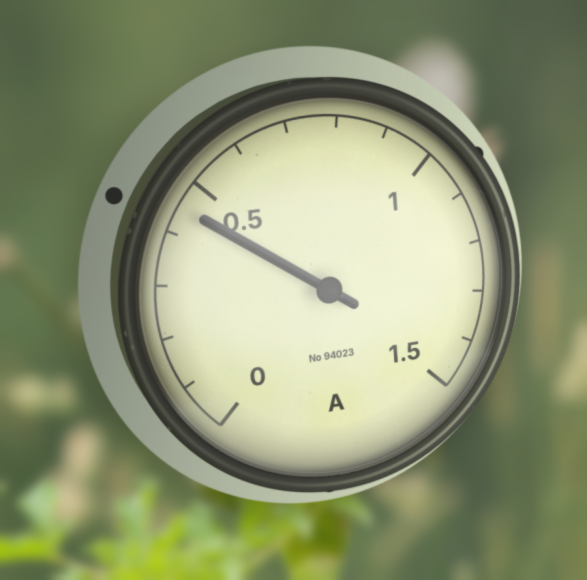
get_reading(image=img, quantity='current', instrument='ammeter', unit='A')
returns 0.45 A
